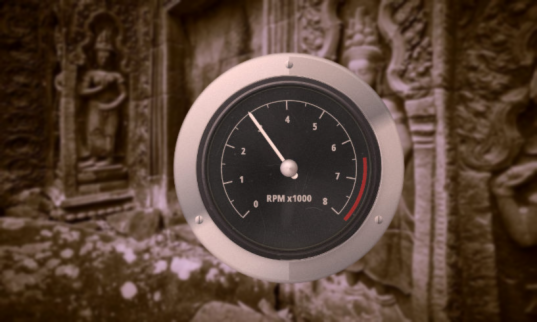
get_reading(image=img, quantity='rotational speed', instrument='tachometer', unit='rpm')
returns 3000 rpm
